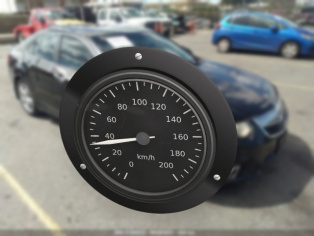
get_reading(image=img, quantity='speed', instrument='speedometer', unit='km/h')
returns 35 km/h
